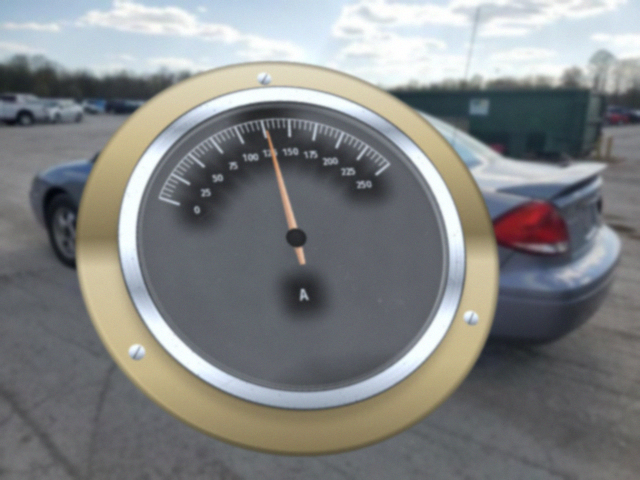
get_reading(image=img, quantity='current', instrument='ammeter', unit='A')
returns 125 A
